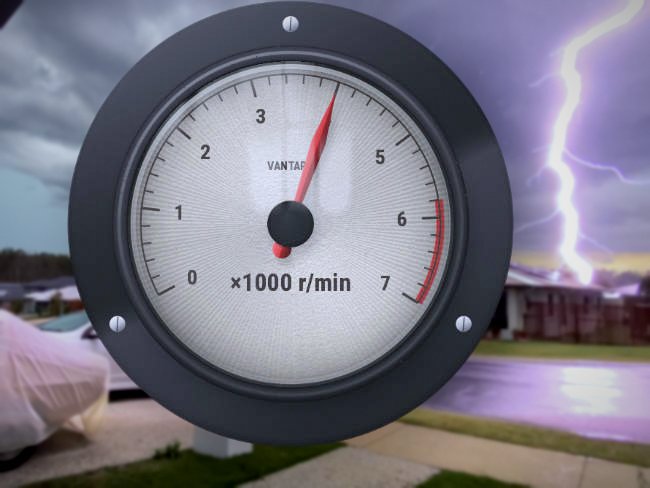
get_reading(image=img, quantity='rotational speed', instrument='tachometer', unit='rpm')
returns 4000 rpm
